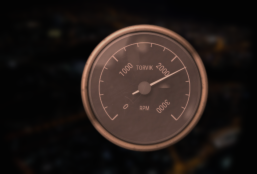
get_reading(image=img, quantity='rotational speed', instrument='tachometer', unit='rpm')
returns 2200 rpm
